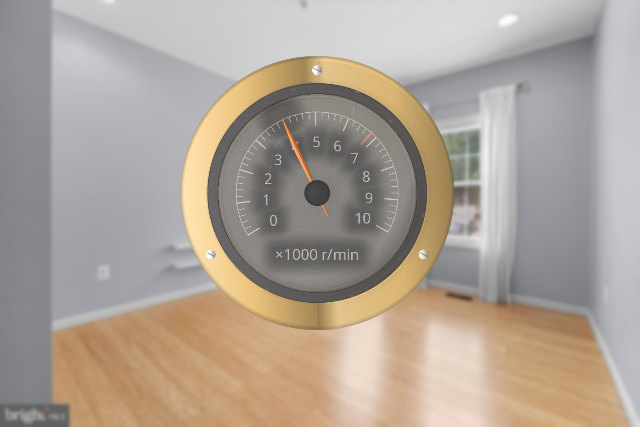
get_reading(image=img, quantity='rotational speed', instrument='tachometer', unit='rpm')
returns 4000 rpm
